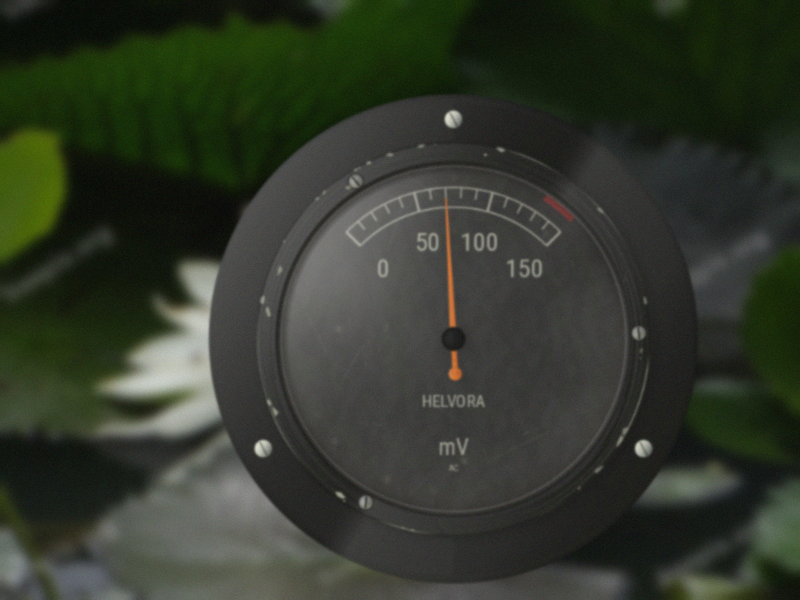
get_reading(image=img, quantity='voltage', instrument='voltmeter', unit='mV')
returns 70 mV
